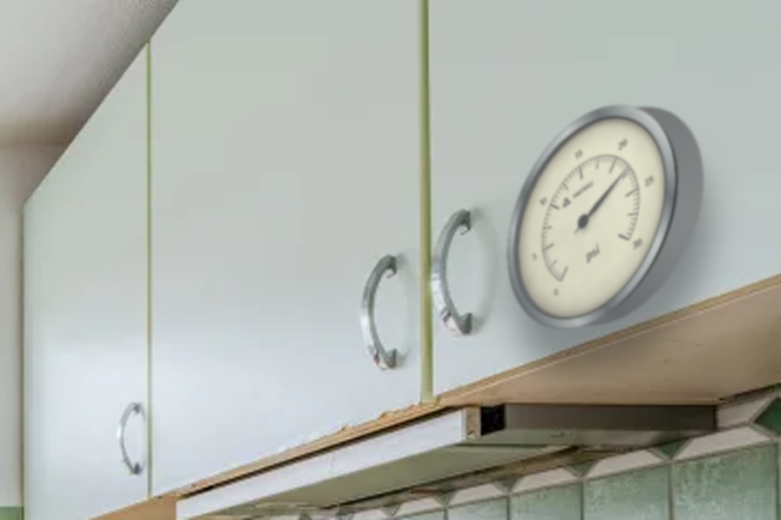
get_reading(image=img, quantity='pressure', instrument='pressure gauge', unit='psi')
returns 22.5 psi
